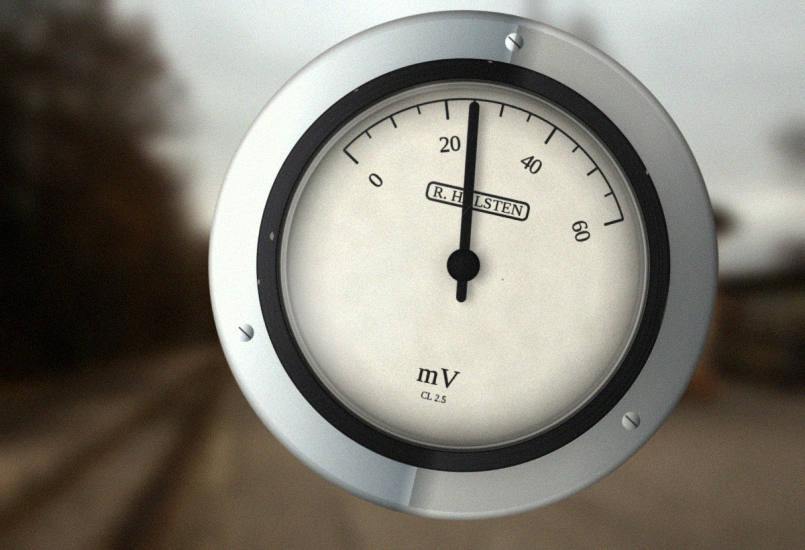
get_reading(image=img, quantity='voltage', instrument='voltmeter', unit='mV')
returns 25 mV
